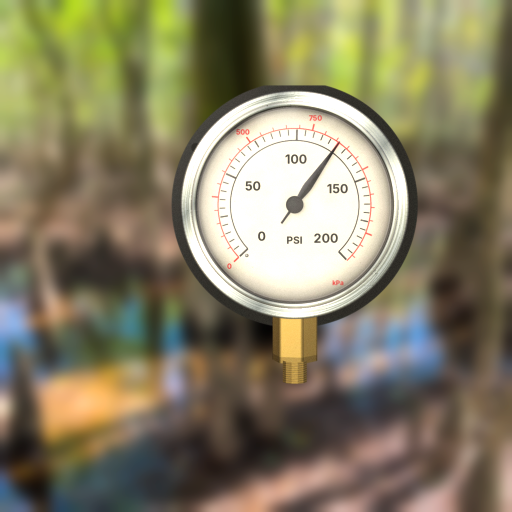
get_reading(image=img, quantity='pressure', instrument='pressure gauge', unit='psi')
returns 125 psi
